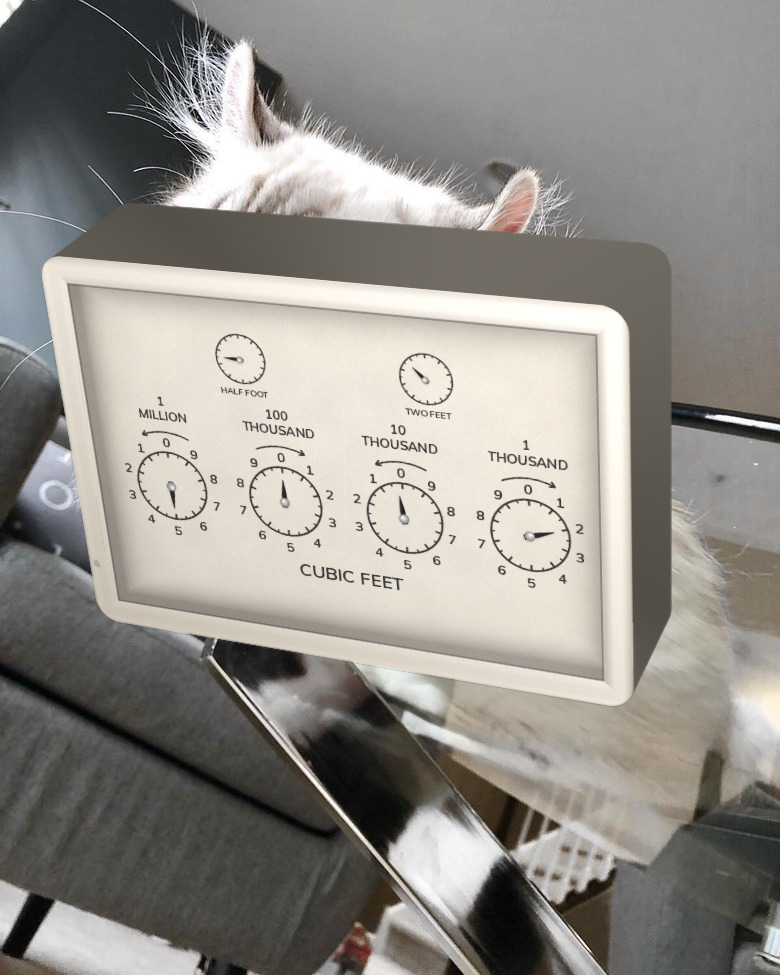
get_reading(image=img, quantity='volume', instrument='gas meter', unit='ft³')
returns 500200 ft³
